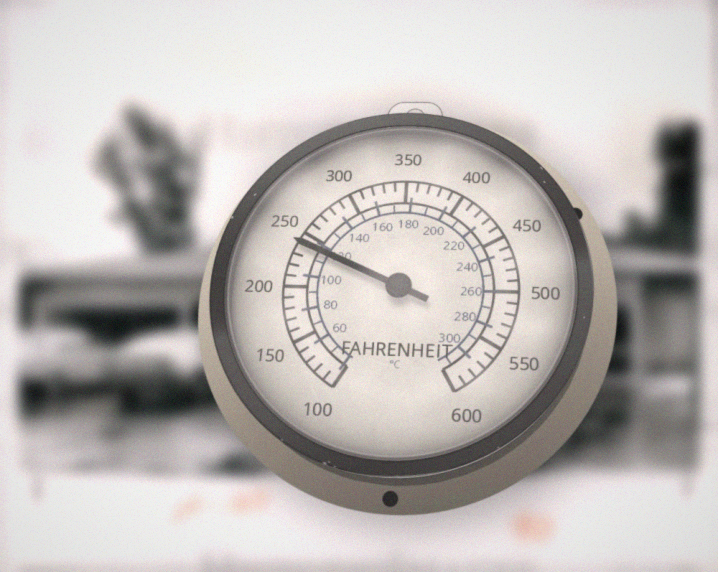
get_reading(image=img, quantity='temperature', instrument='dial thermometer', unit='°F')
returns 240 °F
